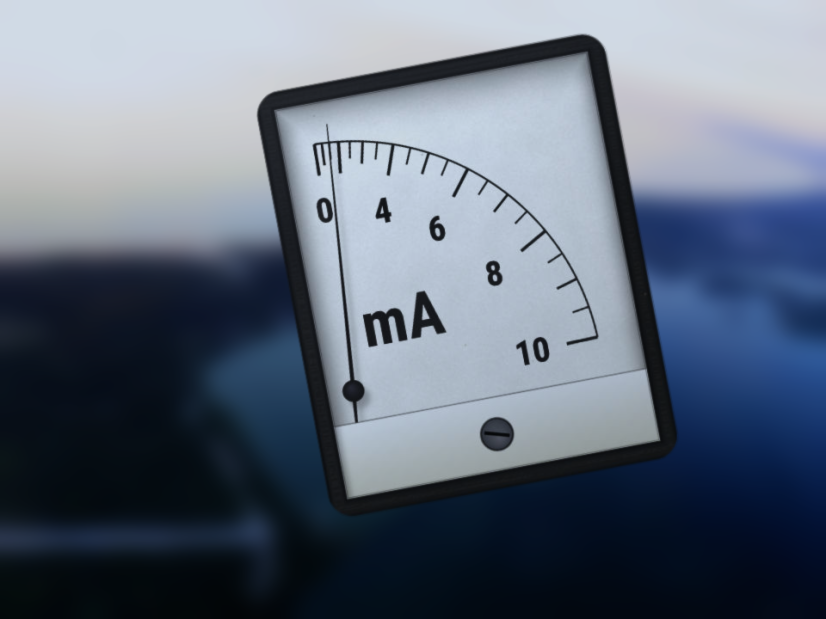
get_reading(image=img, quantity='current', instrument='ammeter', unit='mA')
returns 1.5 mA
